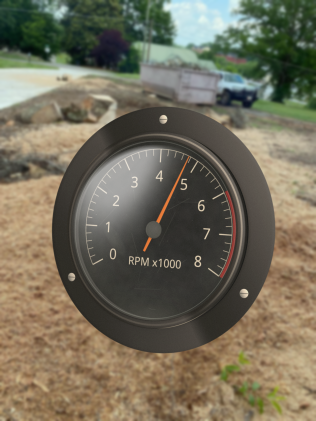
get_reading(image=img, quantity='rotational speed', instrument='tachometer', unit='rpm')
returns 4800 rpm
